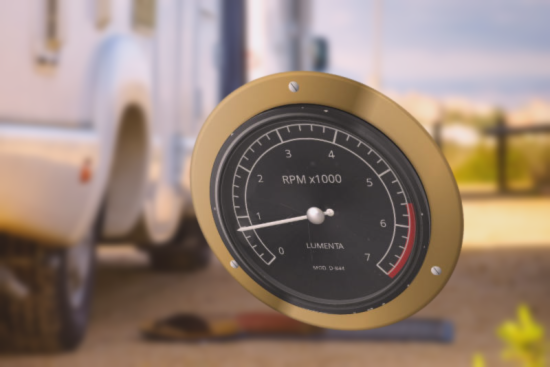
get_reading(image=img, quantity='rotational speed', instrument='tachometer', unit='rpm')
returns 800 rpm
